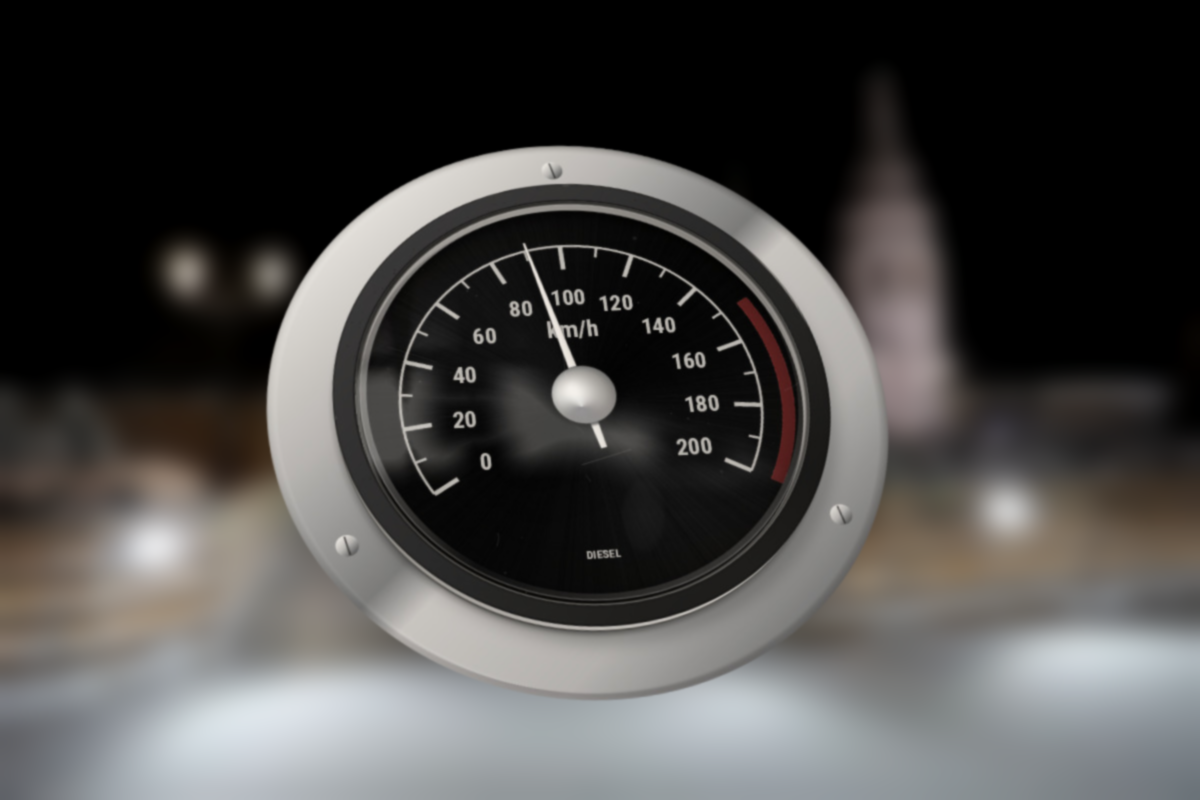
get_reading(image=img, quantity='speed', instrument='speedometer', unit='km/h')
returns 90 km/h
